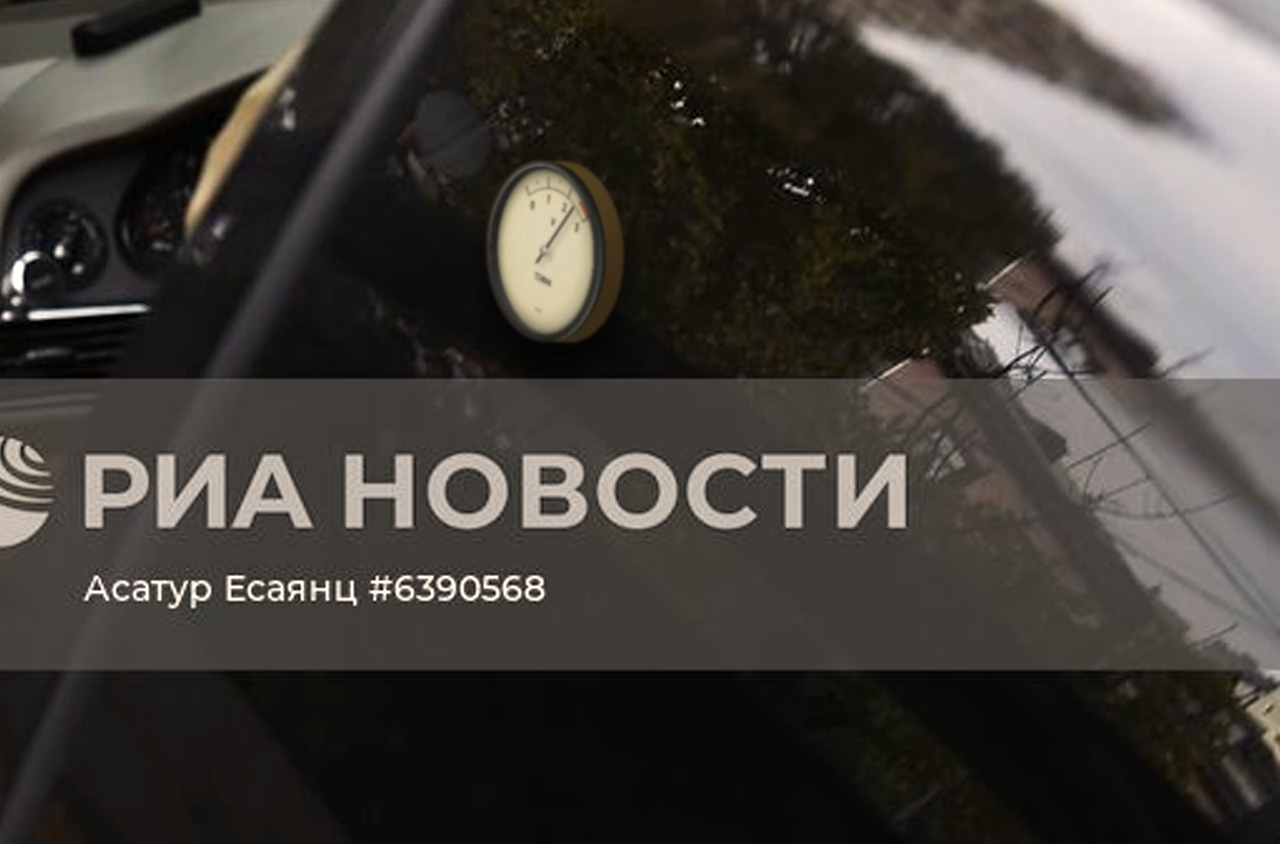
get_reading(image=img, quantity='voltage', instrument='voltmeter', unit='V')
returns 2.5 V
